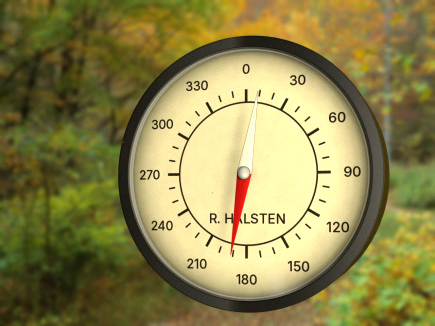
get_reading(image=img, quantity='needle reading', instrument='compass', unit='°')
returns 190 °
